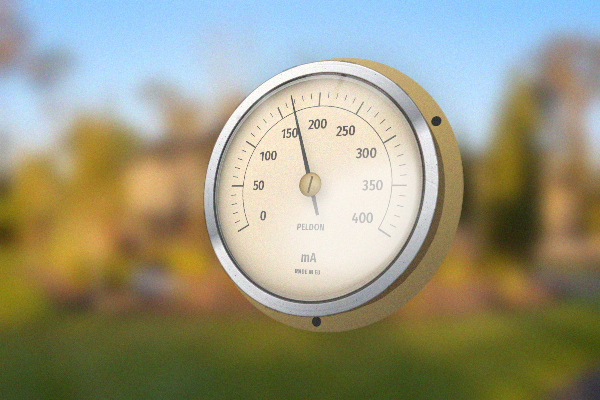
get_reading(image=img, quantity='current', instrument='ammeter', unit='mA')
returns 170 mA
